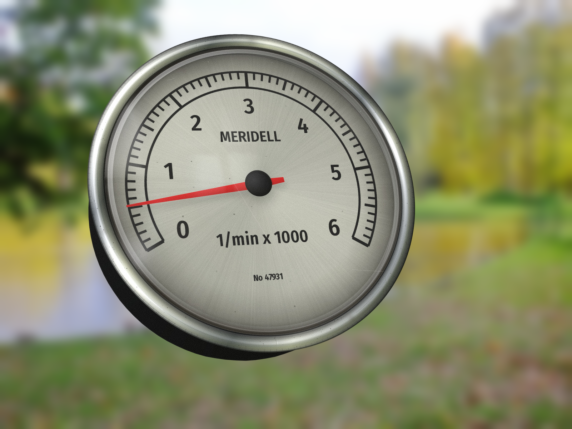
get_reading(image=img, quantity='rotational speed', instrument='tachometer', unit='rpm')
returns 500 rpm
